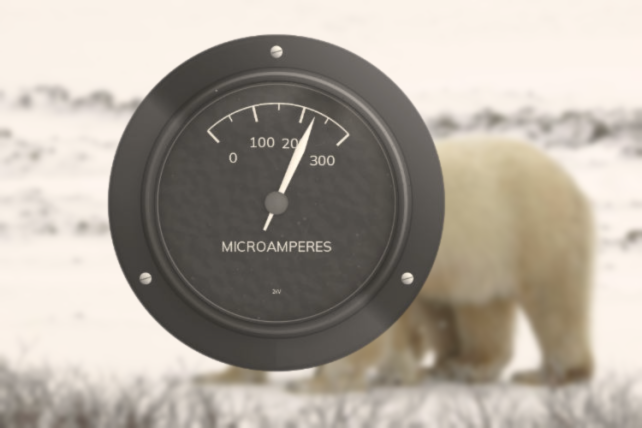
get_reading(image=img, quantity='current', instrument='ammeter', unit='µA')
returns 225 µA
